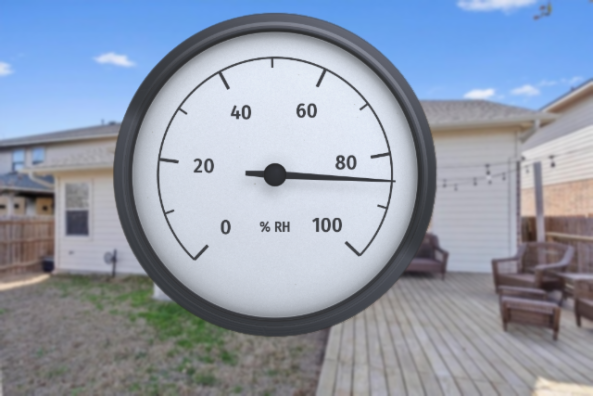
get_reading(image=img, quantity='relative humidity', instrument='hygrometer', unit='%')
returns 85 %
